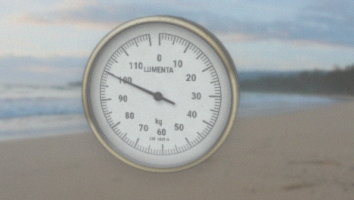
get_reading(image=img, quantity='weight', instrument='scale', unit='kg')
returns 100 kg
